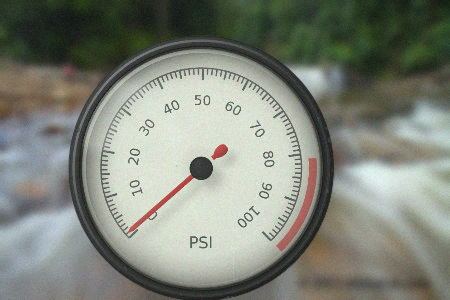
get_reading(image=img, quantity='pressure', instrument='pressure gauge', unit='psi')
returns 1 psi
